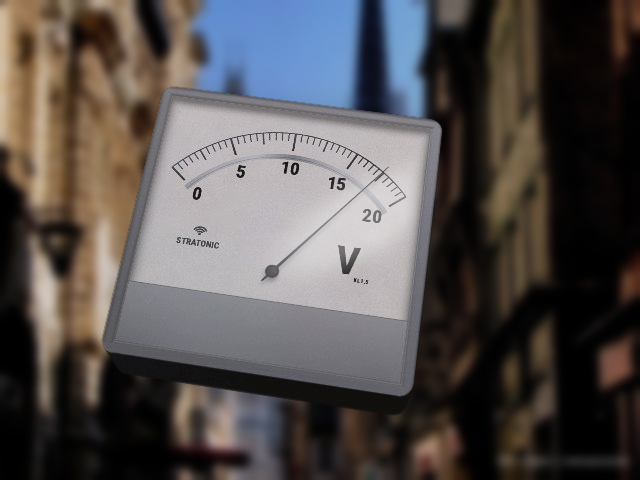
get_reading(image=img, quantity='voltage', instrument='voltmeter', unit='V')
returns 17.5 V
